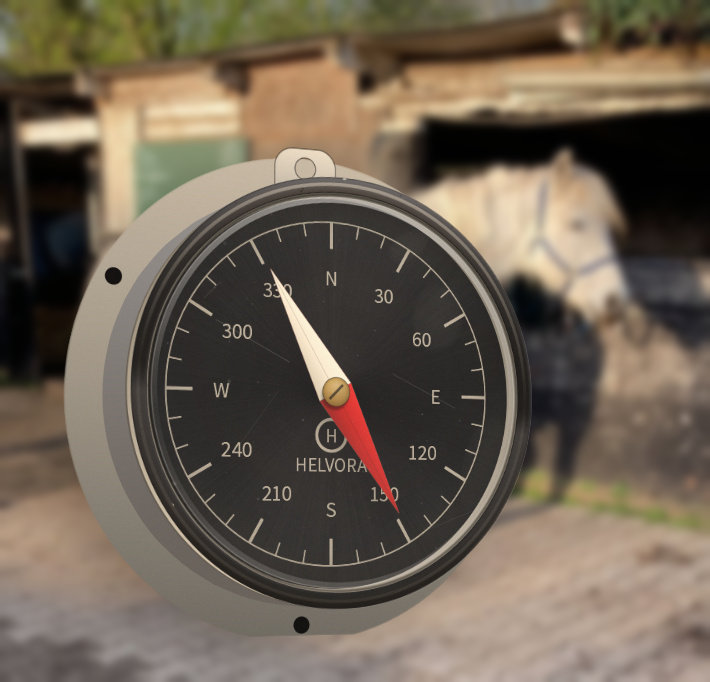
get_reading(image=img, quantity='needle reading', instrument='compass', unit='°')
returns 150 °
